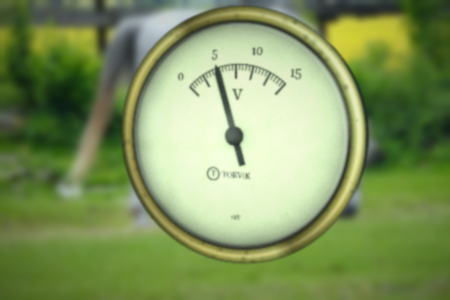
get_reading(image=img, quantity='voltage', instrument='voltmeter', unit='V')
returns 5 V
